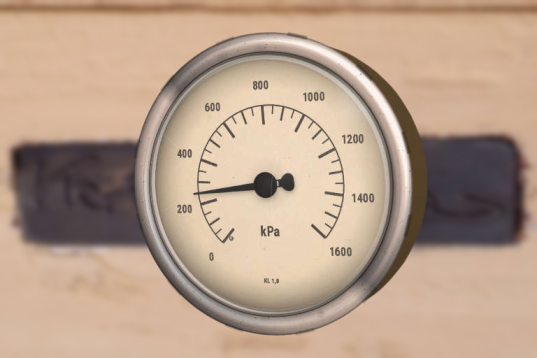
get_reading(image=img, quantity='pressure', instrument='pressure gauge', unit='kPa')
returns 250 kPa
